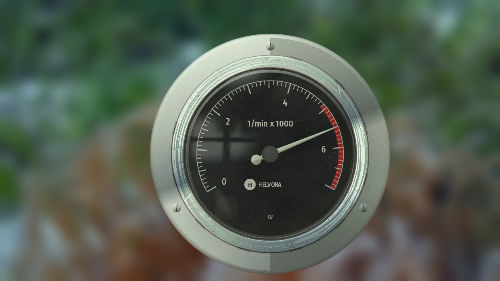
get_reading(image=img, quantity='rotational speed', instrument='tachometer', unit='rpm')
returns 5500 rpm
